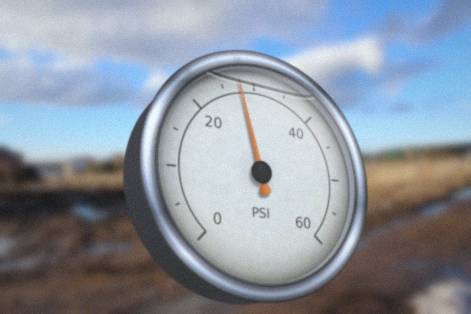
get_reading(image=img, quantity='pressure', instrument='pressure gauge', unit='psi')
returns 27.5 psi
